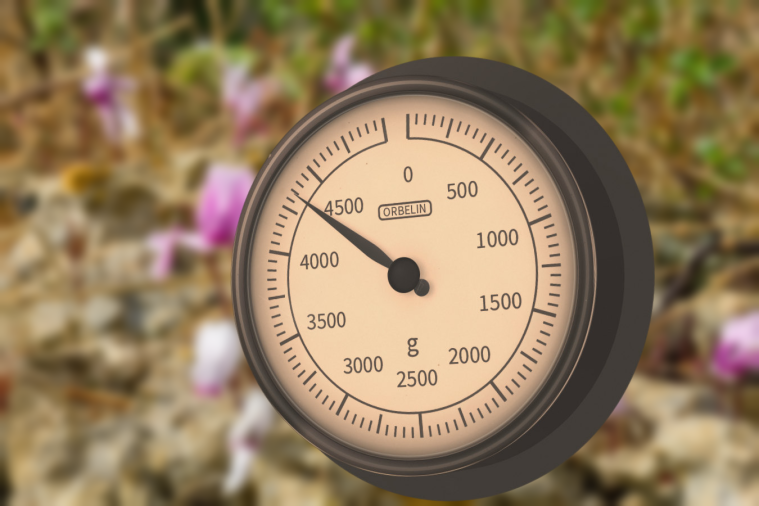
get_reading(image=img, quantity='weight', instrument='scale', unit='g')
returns 4350 g
